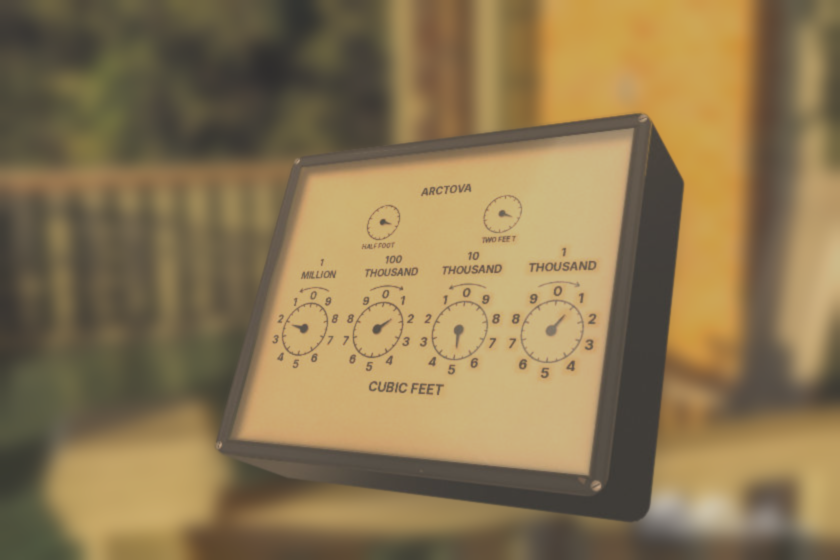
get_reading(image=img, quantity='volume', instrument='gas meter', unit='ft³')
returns 215100 ft³
